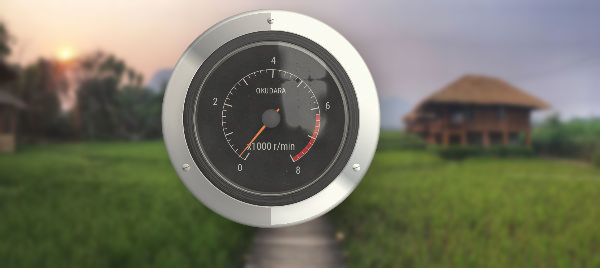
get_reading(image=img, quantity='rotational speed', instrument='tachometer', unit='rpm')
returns 200 rpm
